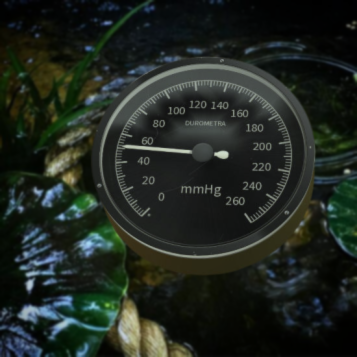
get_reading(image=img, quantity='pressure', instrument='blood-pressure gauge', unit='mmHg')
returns 50 mmHg
